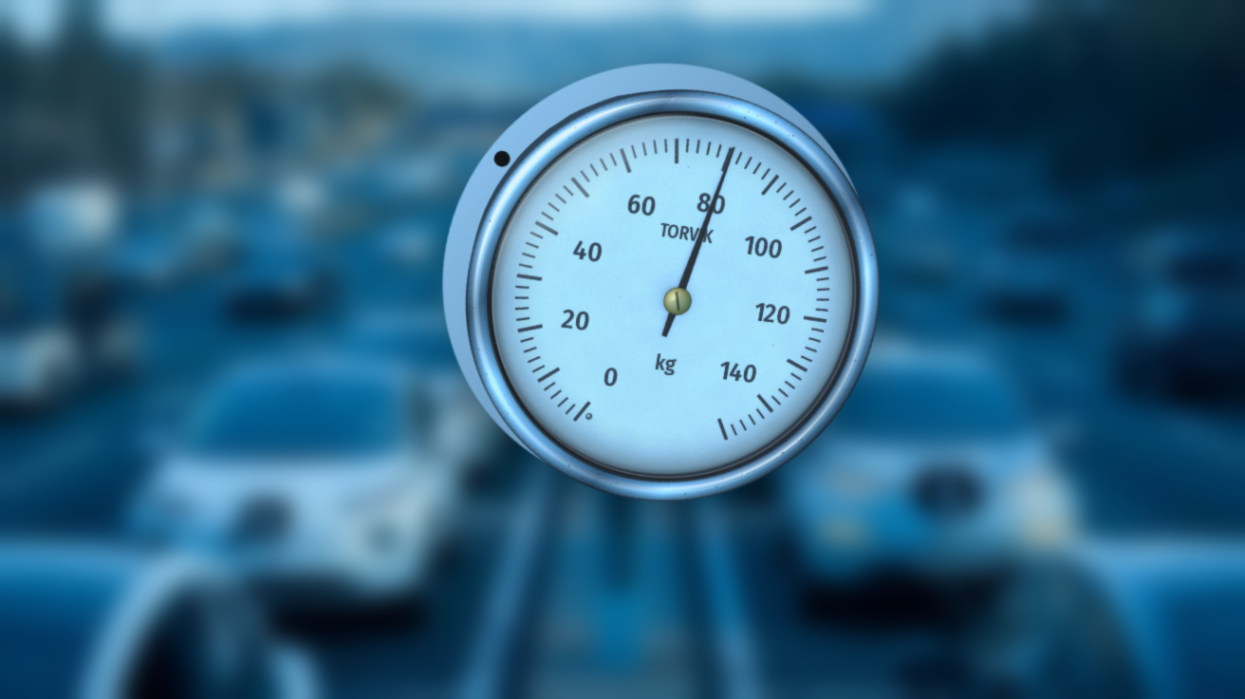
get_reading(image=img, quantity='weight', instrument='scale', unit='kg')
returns 80 kg
